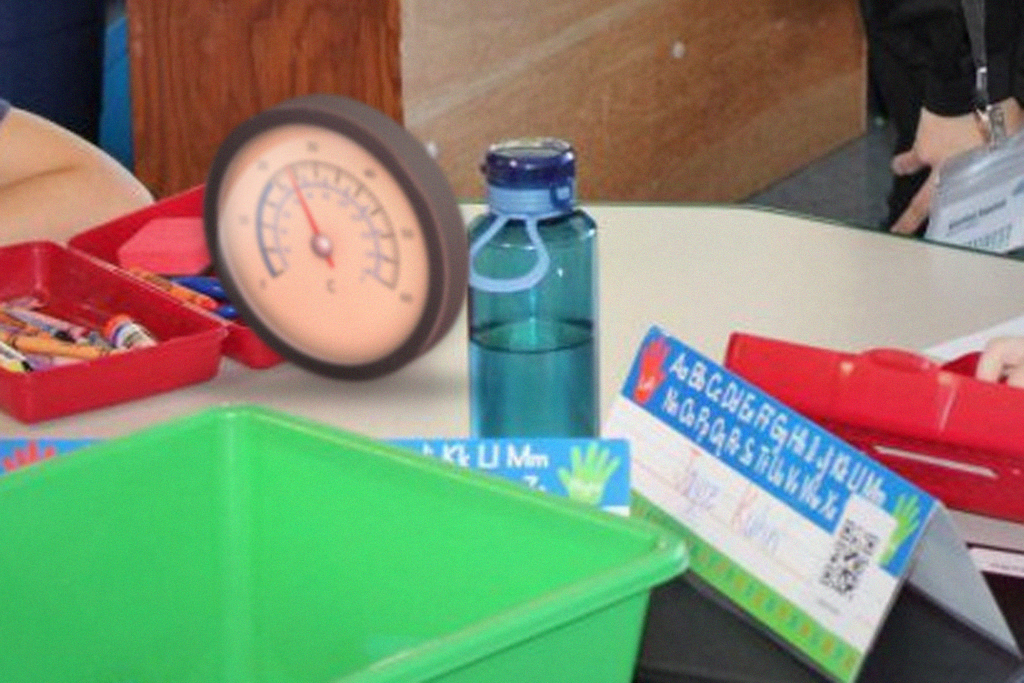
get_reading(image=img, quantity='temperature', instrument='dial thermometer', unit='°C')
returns 25 °C
